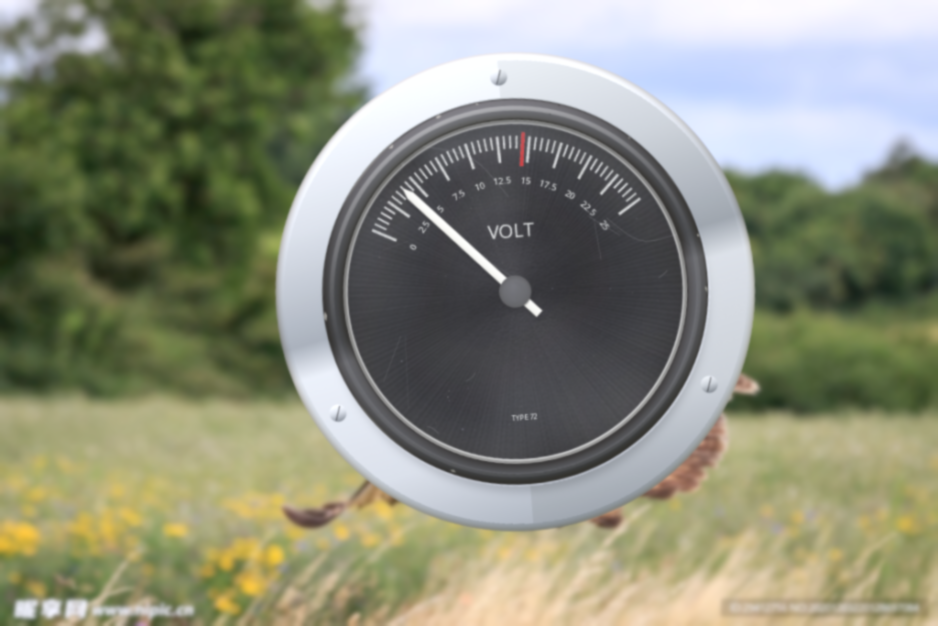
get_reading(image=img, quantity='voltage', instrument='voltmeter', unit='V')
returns 4 V
